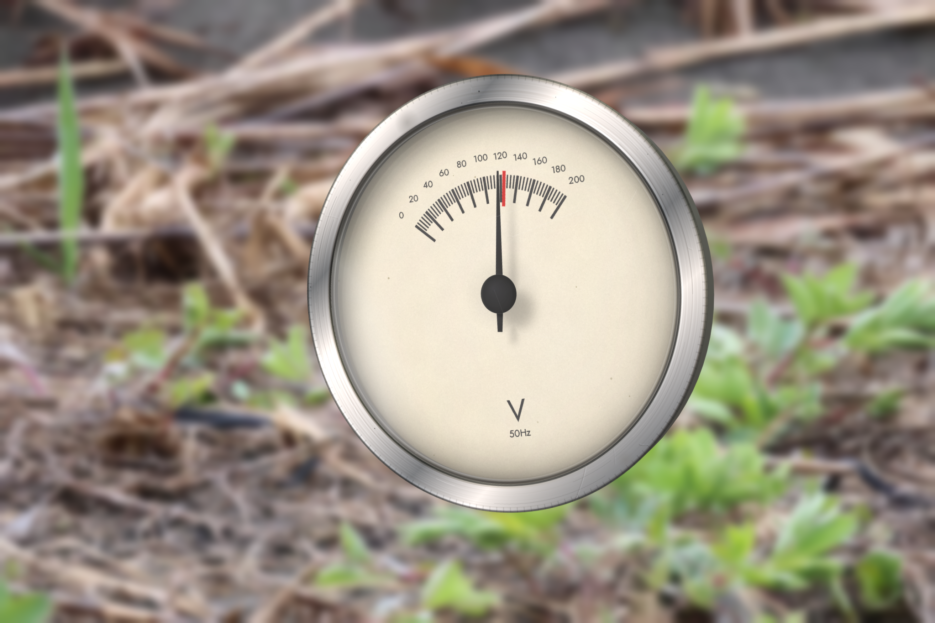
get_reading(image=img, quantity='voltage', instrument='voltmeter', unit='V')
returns 120 V
